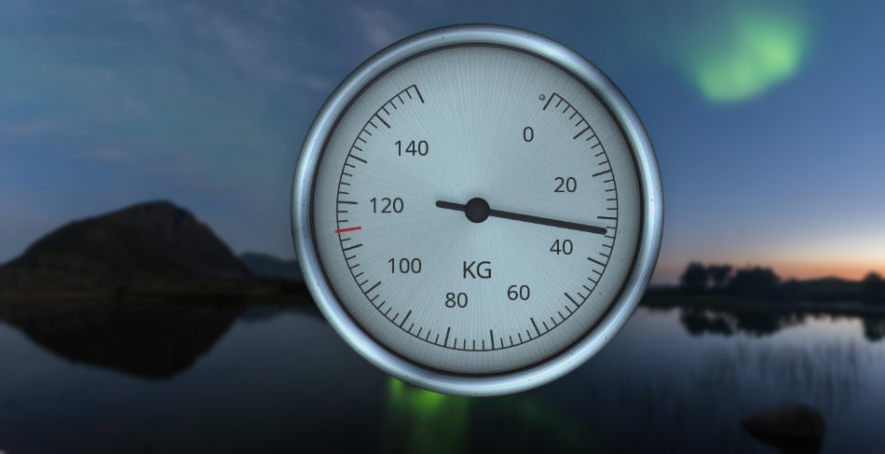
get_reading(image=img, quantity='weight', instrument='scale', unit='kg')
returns 33 kg
